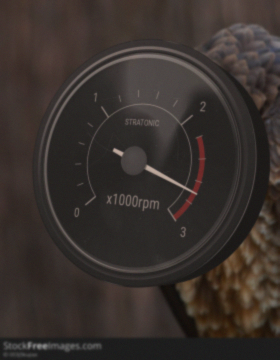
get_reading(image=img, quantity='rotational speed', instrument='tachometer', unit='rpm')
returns 2700 rpm
